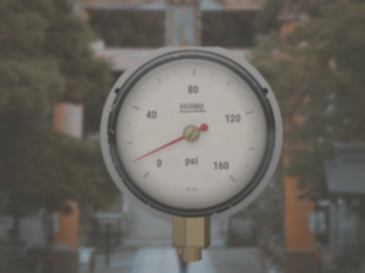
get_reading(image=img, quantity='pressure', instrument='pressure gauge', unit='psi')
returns 10 psi
